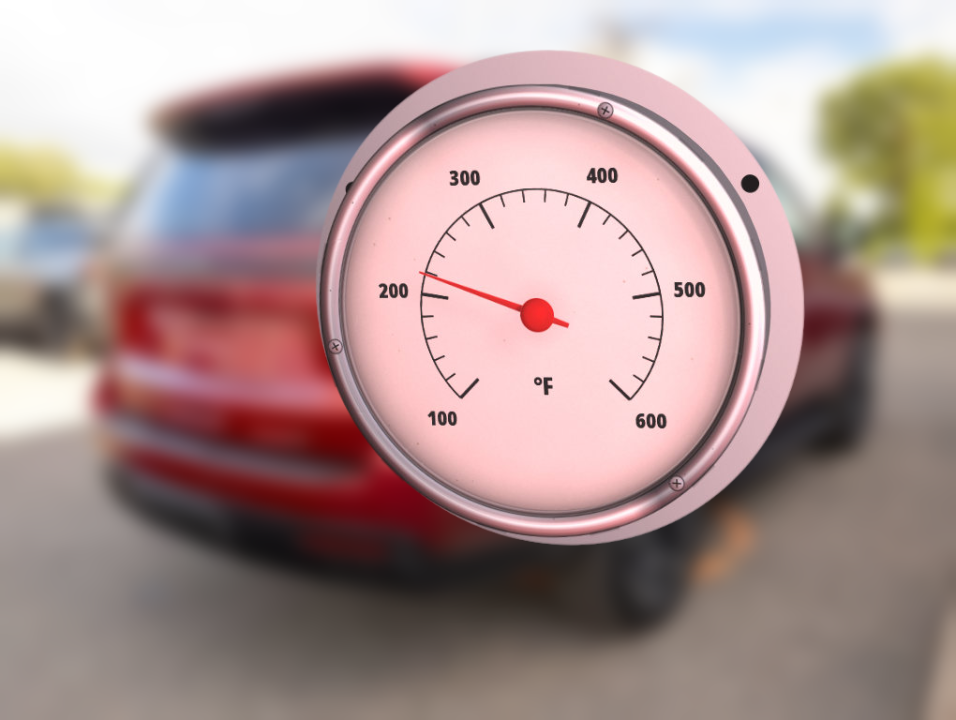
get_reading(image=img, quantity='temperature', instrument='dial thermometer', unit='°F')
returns 220 °F
